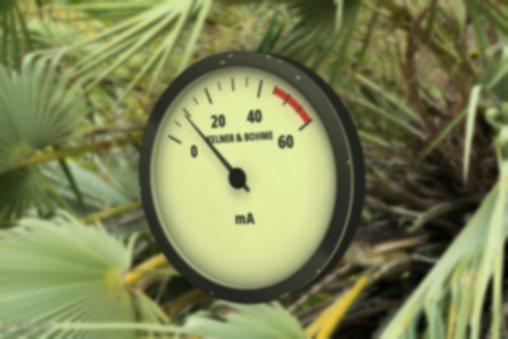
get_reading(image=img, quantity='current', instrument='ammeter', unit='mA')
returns 10 mA
